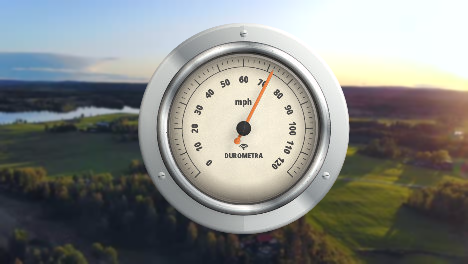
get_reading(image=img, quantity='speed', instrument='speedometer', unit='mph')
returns 72 mph
